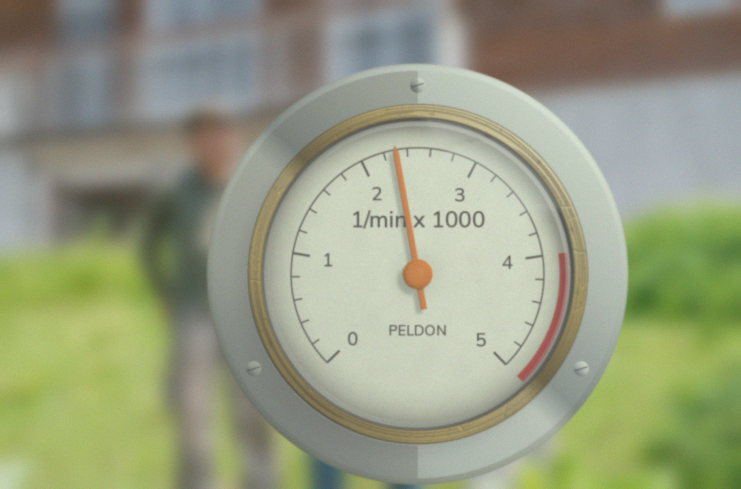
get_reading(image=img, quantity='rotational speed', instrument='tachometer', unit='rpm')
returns 2300 rpm
